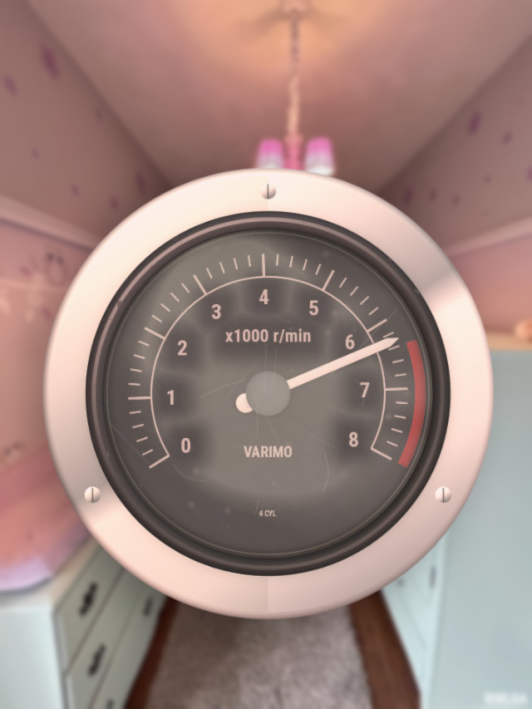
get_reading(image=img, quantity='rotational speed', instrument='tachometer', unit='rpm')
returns 6300 rpm
